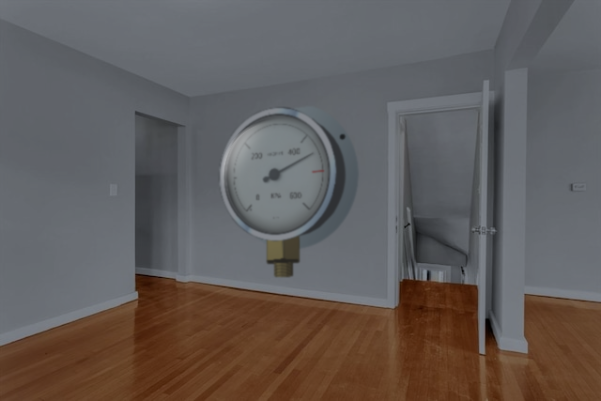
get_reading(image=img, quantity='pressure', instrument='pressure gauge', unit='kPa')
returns 450 kPa
